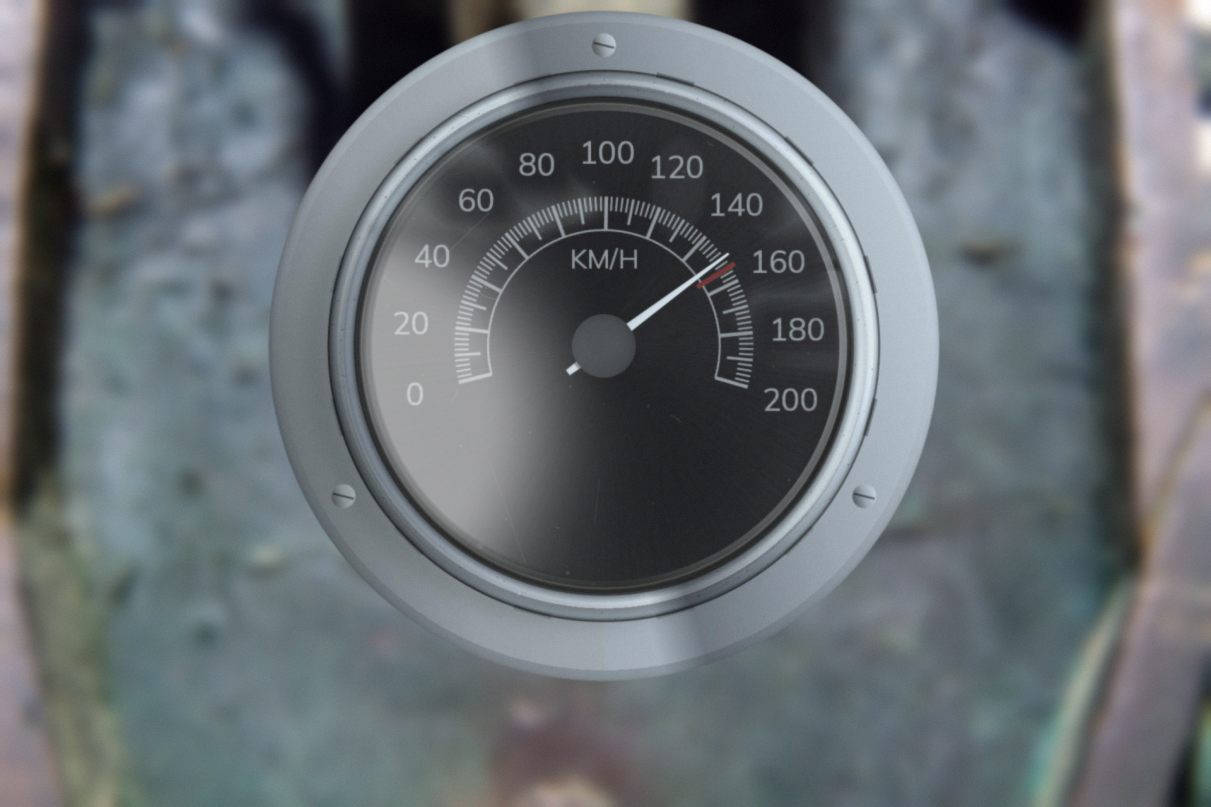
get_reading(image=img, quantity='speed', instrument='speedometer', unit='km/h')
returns 150 km/h
